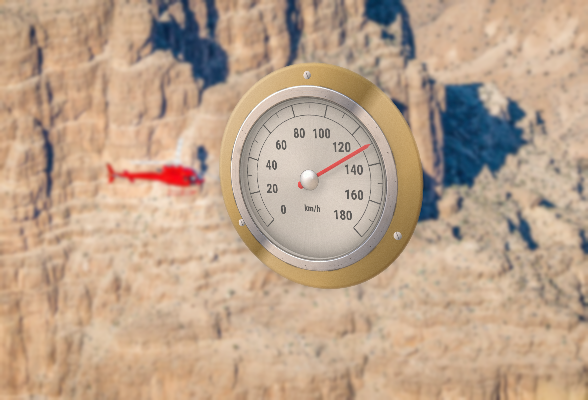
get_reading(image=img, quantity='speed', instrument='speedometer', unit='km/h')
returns 130 km/h
